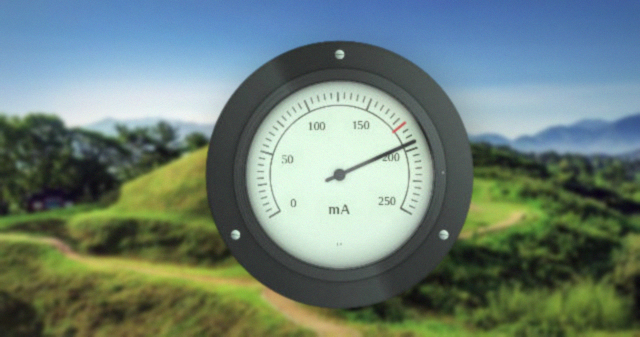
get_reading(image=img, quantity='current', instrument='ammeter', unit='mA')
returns 195 mA
